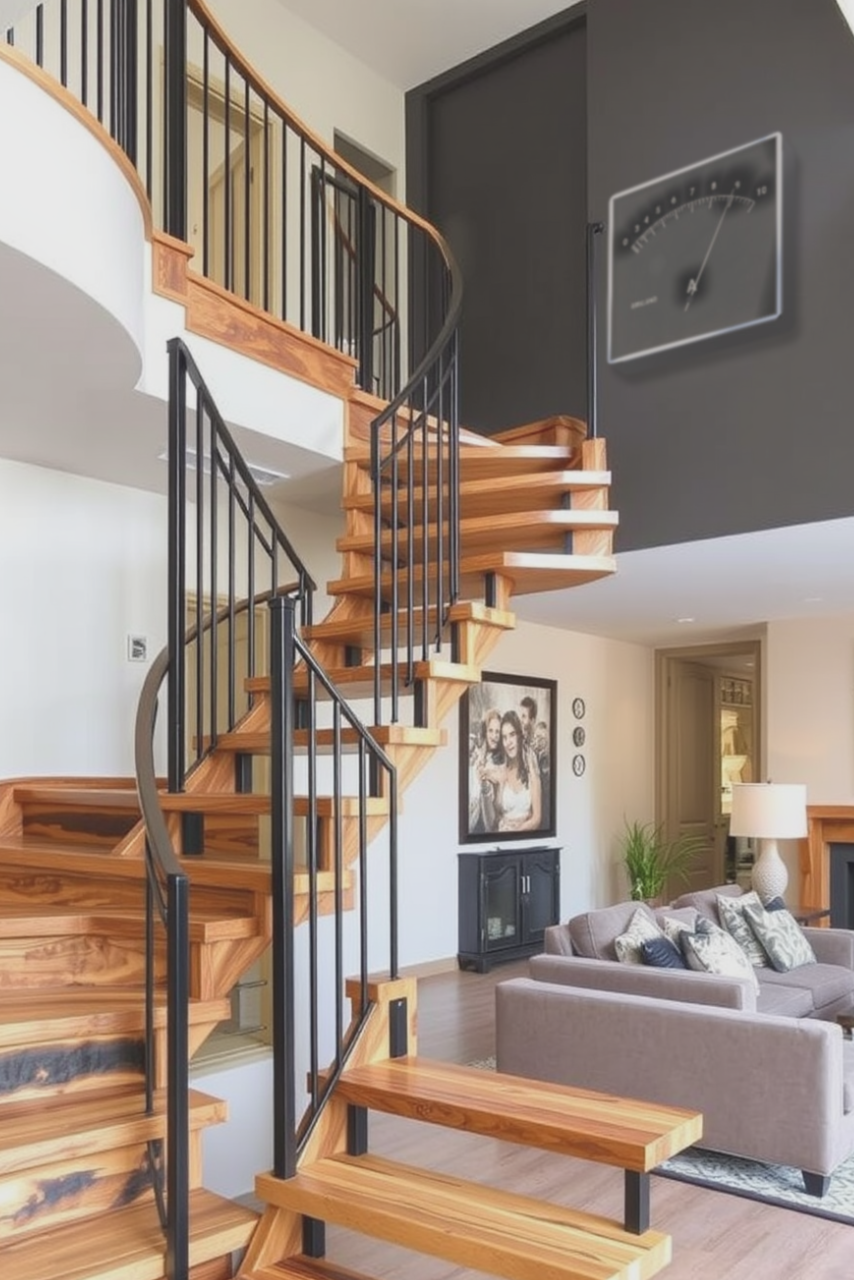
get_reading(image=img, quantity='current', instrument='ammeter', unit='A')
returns 9 A
